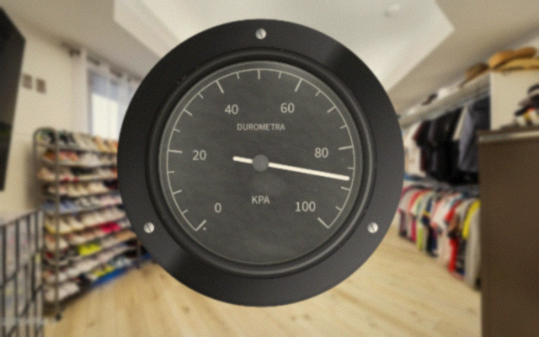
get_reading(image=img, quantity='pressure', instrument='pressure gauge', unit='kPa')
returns 87.5 kPa
